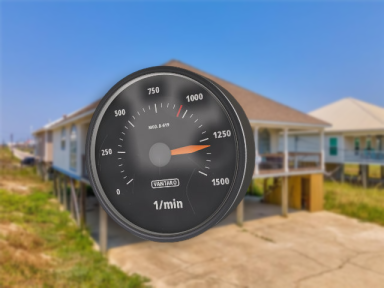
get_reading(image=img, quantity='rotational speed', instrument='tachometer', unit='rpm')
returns 1300 rpm
